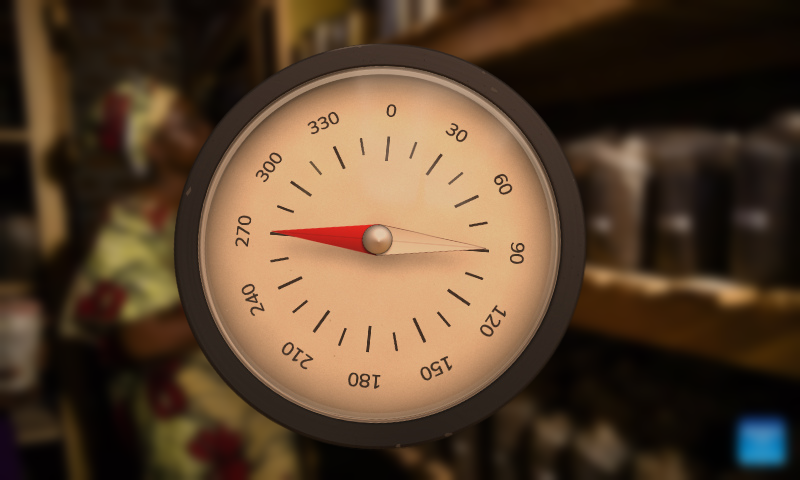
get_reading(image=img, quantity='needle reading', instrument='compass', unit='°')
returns 270 °
